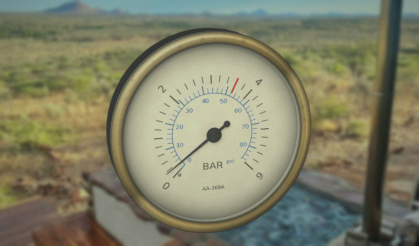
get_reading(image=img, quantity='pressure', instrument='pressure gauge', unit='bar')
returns 0.2 bar
